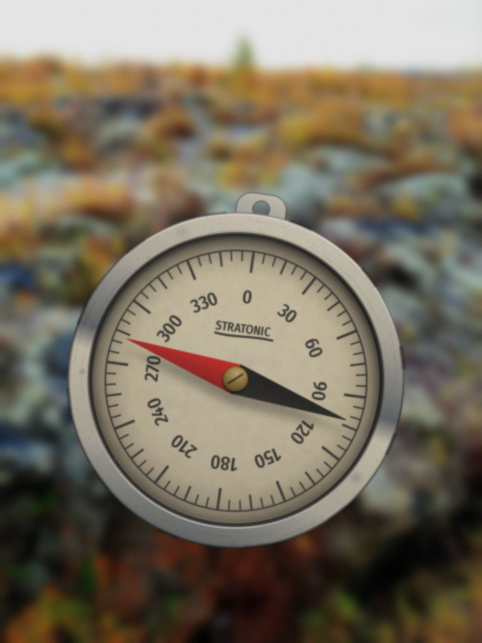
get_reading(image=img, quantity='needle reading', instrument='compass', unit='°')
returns 282.5 °
